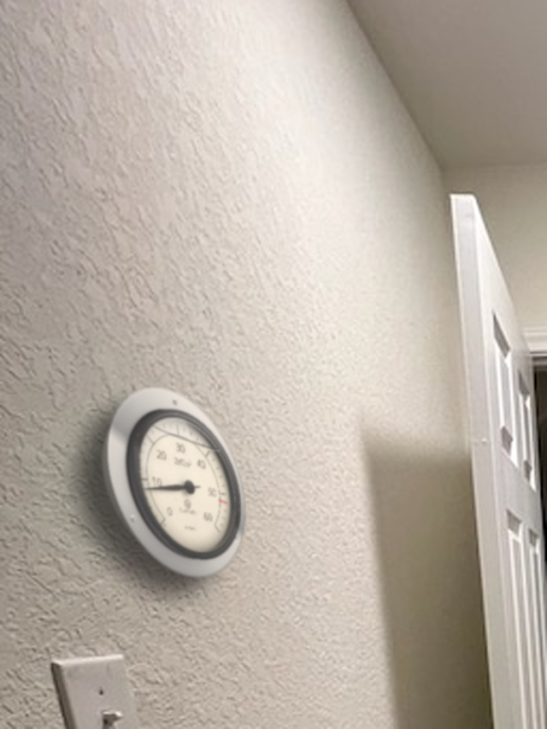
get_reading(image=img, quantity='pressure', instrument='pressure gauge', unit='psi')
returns 8 psi
